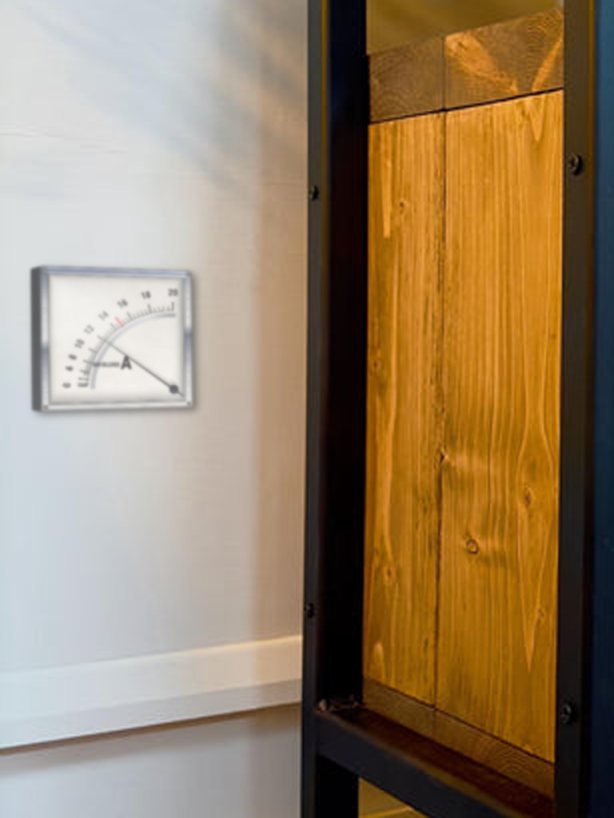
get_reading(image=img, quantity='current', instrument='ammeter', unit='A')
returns 12 A
